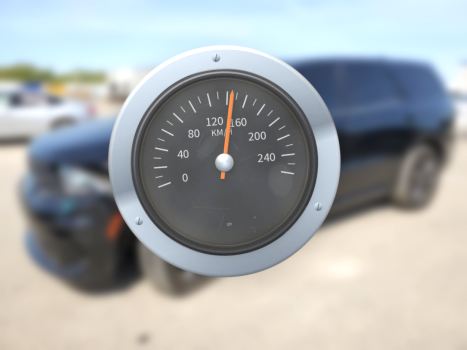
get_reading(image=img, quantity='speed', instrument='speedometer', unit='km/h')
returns 145 km/h
